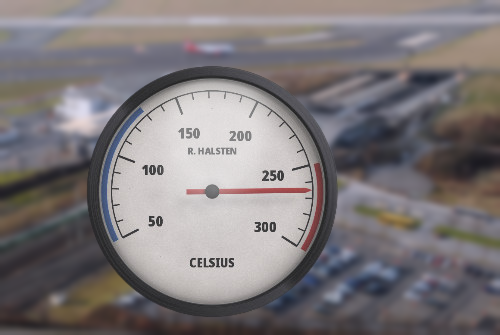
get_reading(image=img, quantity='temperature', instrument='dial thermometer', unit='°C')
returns 265 °C
